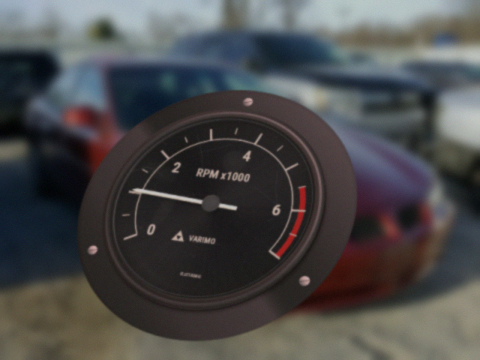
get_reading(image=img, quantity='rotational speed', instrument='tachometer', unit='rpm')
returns 1000 rpm
